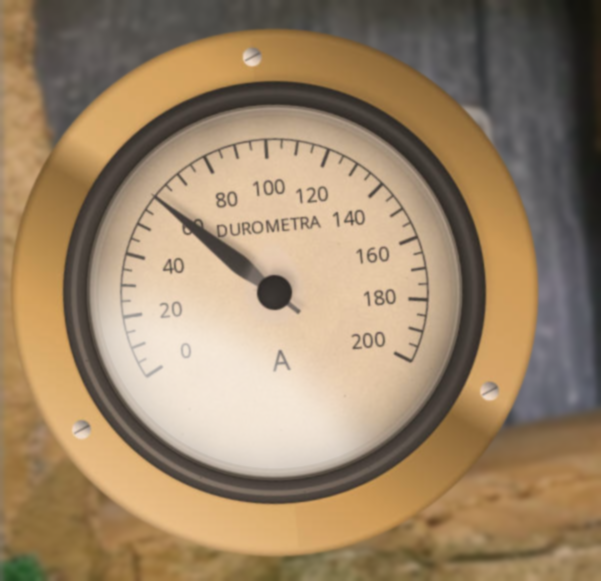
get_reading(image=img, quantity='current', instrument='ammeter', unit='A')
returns 60 A
